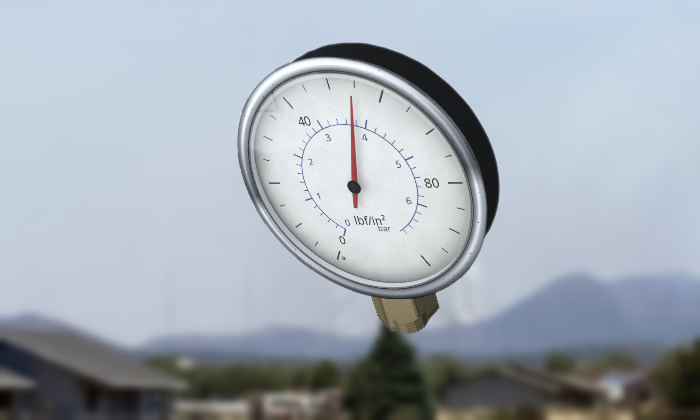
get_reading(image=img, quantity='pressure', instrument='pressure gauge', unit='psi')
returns 55 psi
